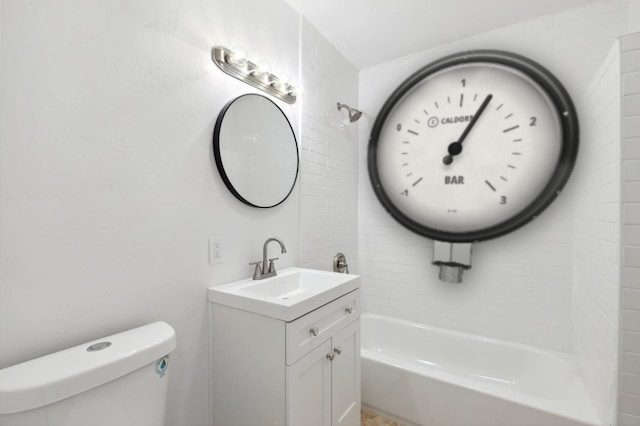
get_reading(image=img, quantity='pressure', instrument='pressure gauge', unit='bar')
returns 1.4 bar
